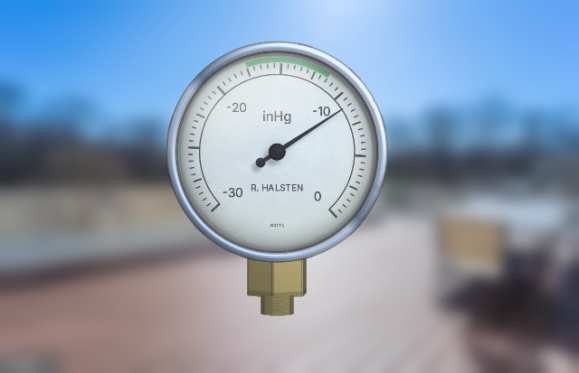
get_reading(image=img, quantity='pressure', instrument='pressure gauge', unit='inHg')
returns -9 inHg
